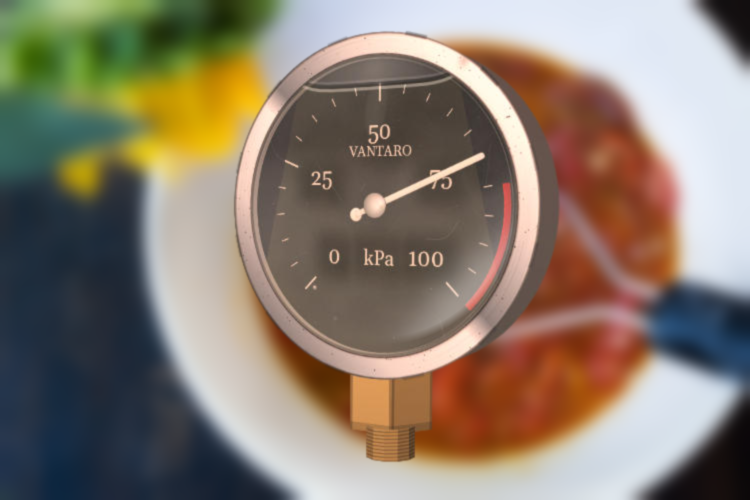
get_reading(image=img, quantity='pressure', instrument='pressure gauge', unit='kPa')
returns 75 kPa
